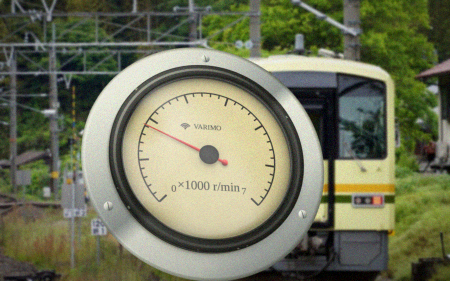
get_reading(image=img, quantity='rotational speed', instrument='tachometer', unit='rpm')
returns 1800 rpm
